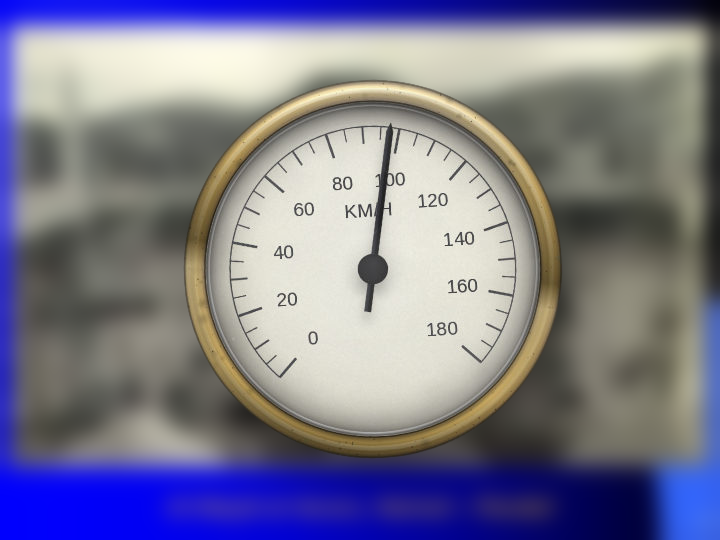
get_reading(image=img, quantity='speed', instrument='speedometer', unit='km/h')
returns 97.5 km/h
